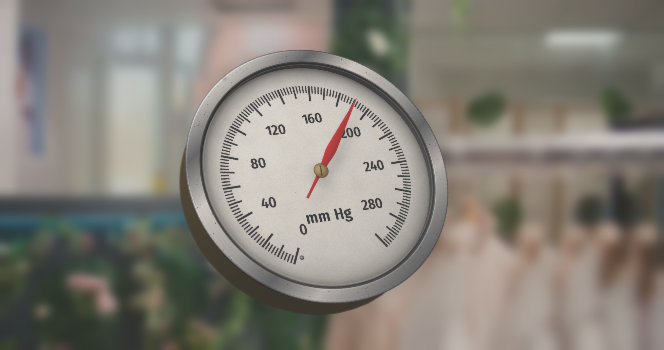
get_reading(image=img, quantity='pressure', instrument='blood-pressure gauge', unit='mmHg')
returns 190 mmHg
